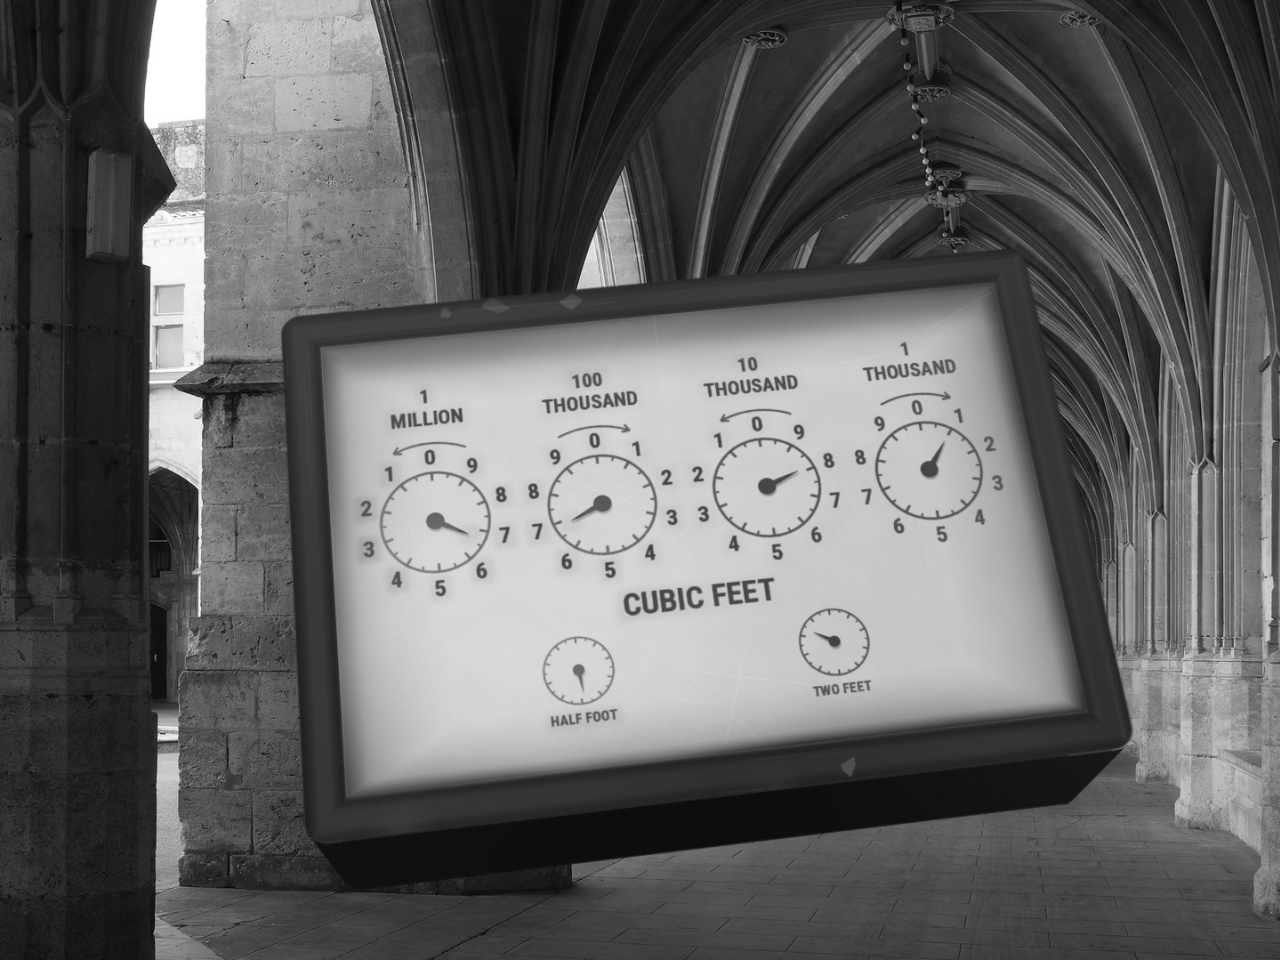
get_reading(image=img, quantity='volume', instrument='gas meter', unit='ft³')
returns 668100 ft³
